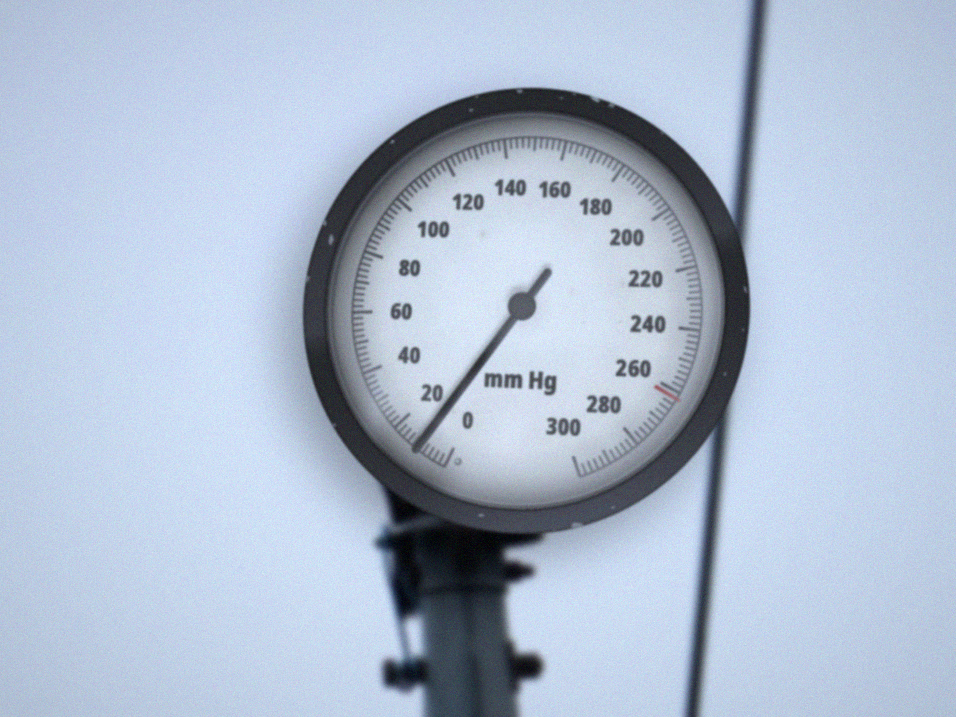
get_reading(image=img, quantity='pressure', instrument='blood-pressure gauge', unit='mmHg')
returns 10 mmHg
